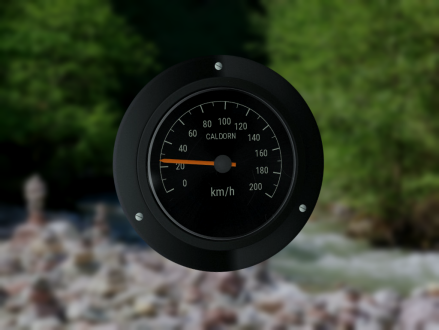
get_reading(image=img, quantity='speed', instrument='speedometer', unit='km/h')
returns 25 km/h
